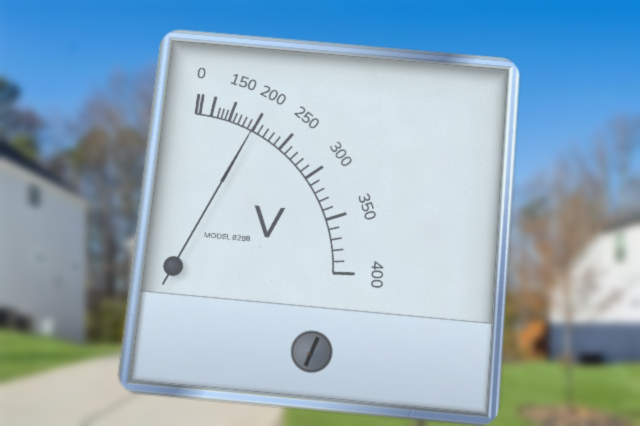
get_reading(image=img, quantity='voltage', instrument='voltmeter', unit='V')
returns 200 V
